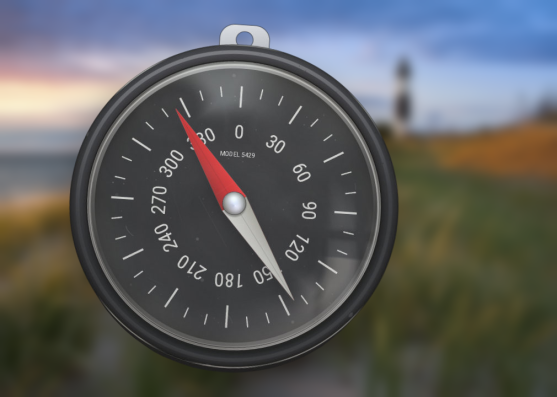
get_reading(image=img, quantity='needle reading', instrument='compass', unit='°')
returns 325 °
